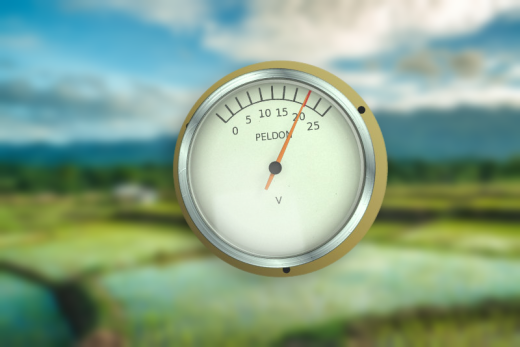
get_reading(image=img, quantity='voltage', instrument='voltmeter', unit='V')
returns 20 V
